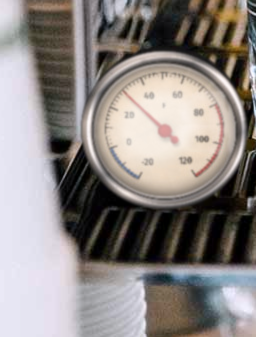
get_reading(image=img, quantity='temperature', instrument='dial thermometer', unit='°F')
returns 30 °F
